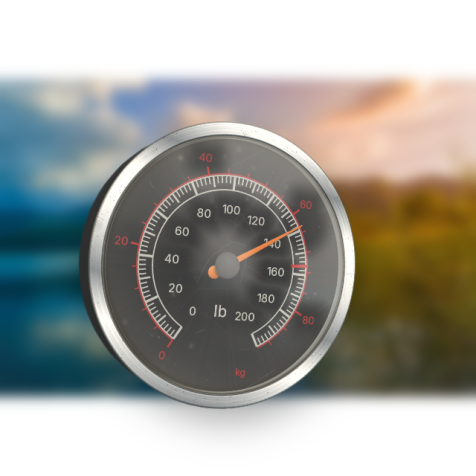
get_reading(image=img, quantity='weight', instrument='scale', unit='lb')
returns 138 lb
